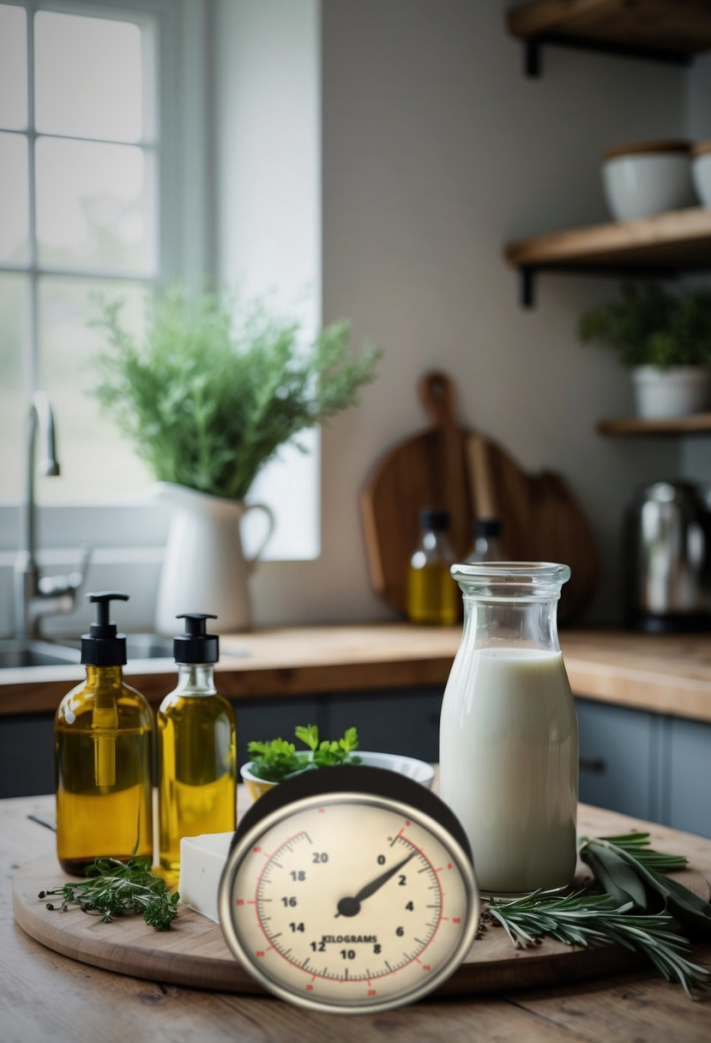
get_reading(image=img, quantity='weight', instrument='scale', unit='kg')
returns 1 kg
